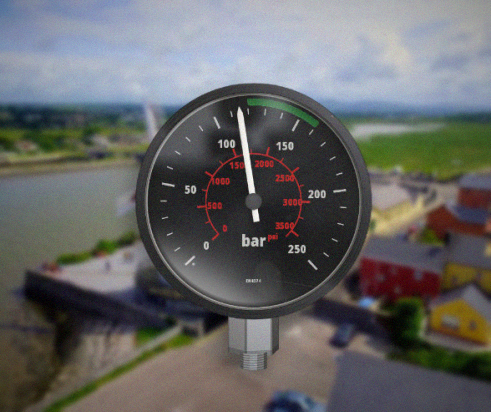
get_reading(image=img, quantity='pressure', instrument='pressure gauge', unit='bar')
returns 115 bar
